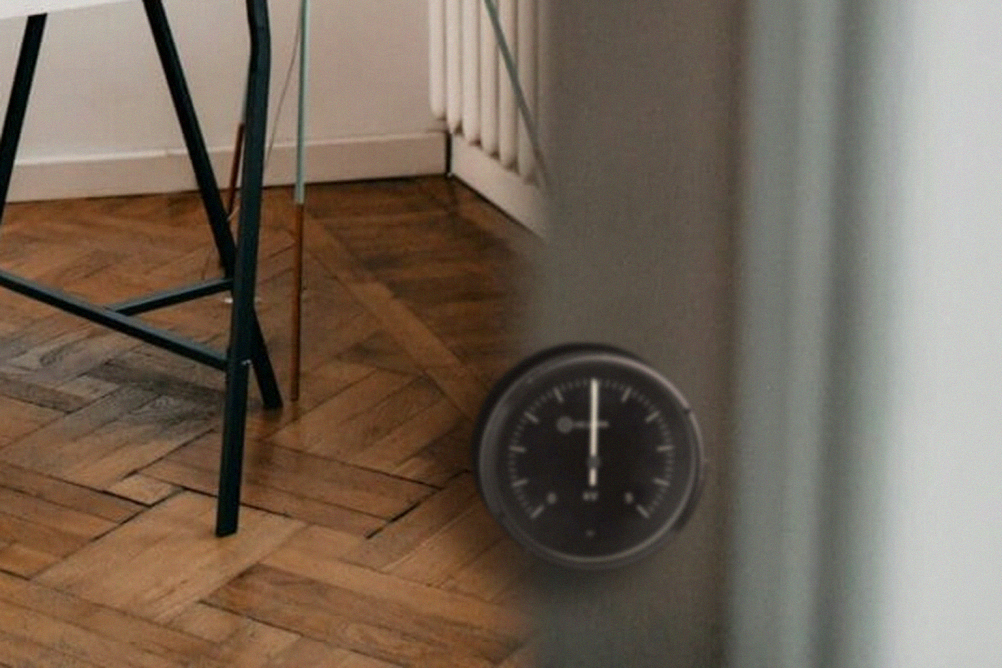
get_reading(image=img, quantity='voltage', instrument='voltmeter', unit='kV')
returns 2.5 kV
